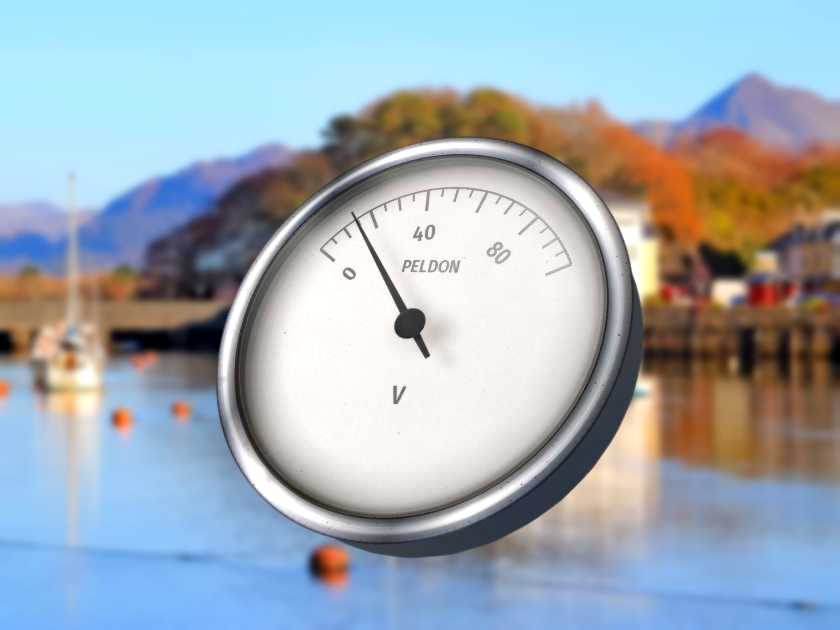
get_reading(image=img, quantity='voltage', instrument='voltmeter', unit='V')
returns 15 V
